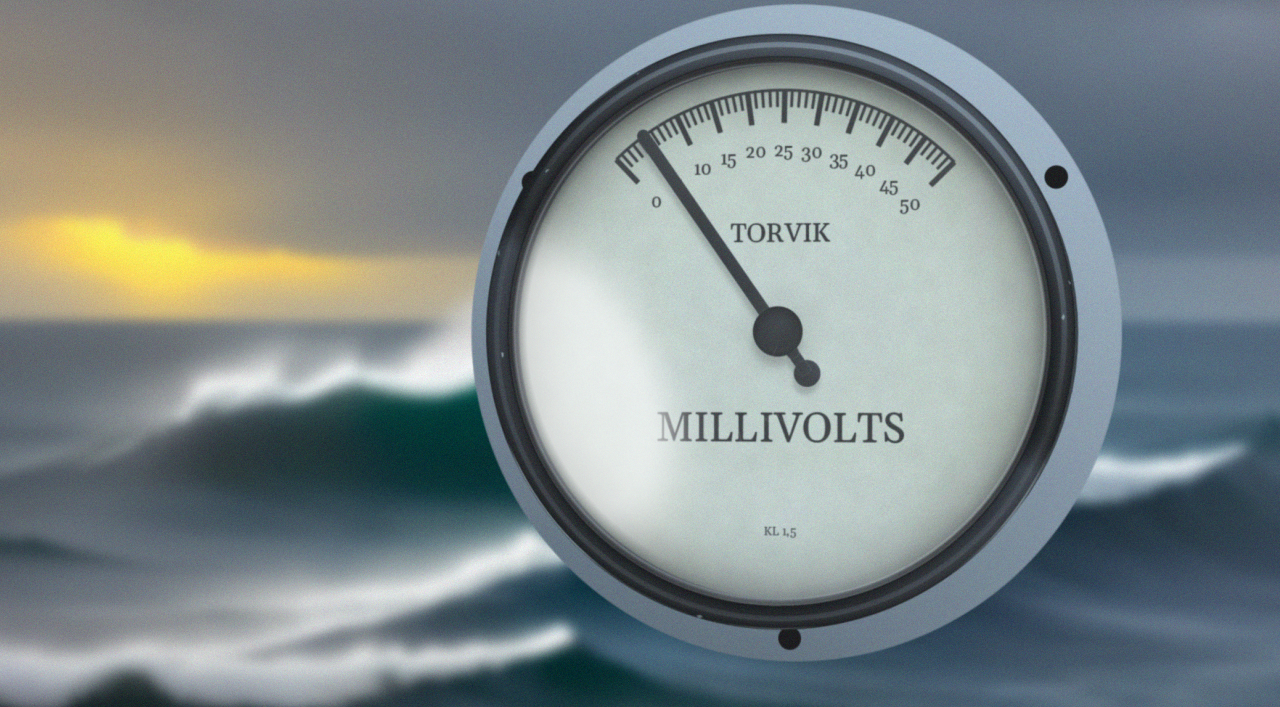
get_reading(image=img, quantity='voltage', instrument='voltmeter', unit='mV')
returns 5 mV
